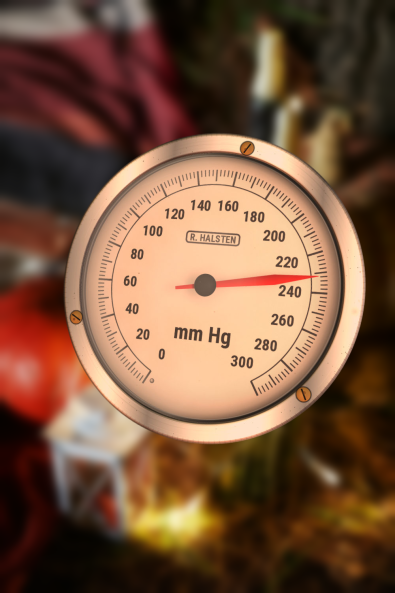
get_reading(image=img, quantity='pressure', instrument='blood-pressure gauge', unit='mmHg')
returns 232 mmHg
